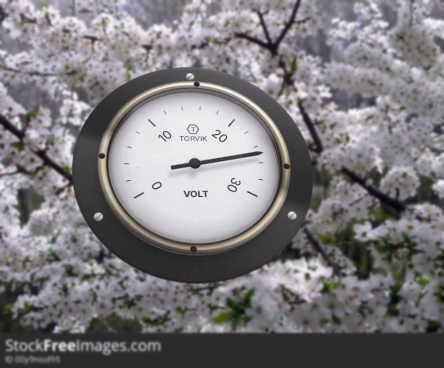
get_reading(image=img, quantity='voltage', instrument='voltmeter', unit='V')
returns 25 V
